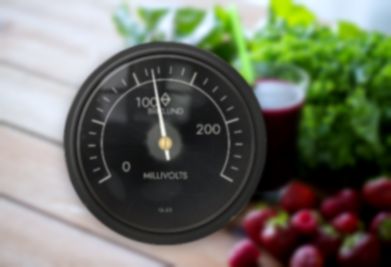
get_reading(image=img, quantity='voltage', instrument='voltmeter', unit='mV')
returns 115 mV
